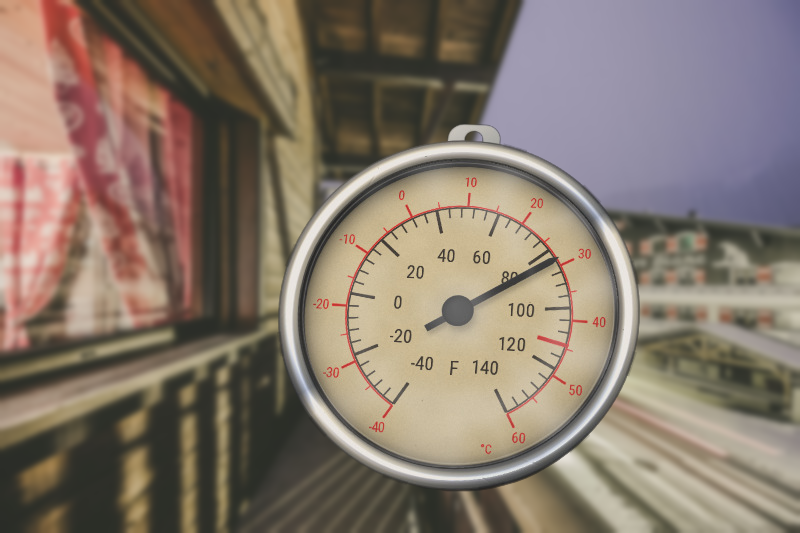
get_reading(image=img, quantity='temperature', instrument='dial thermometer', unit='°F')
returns 84 °F
